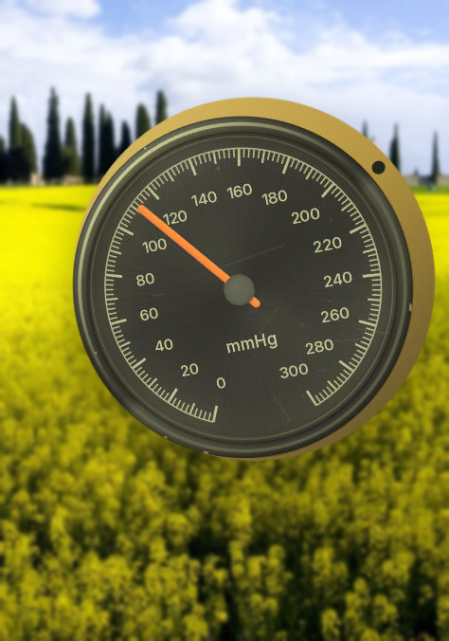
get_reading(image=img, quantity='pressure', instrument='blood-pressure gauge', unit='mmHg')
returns 112 mmHg
